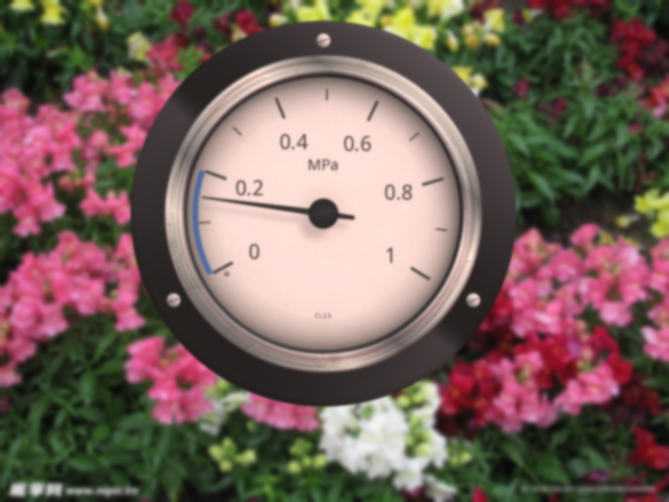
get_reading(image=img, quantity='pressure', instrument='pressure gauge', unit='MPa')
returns 0.15 MPa
